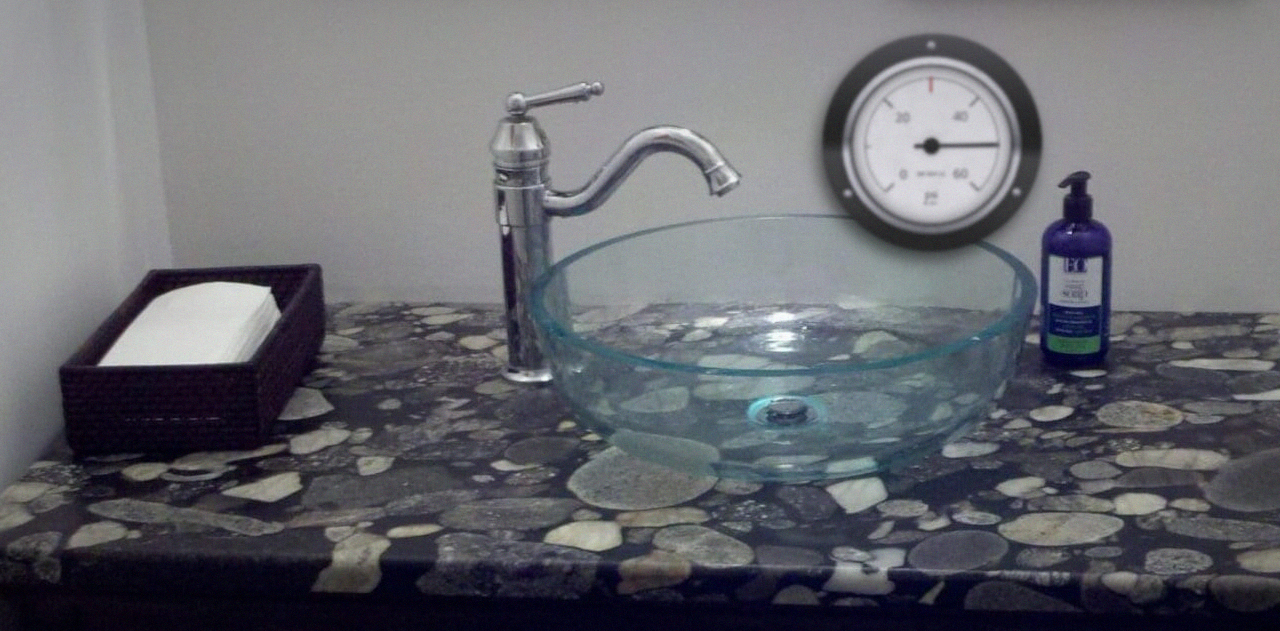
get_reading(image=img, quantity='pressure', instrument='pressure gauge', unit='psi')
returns 50 psi
